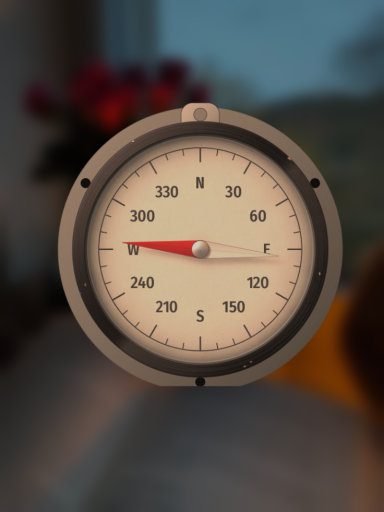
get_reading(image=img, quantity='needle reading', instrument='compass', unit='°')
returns 275 °
